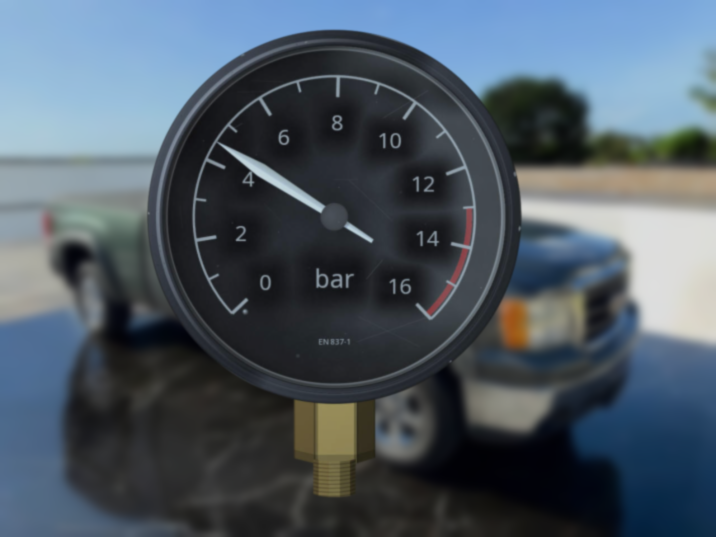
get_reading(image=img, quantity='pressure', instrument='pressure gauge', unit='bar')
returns 4.5 bar
